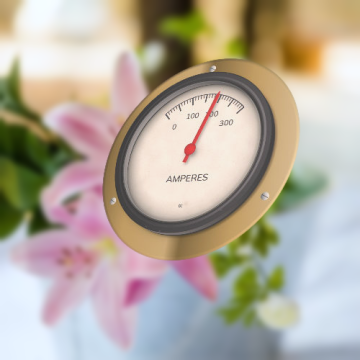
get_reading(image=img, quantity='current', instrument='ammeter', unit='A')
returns 200 A
